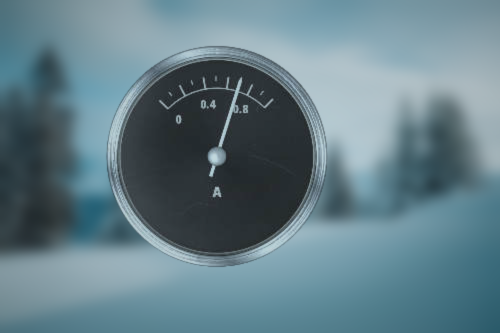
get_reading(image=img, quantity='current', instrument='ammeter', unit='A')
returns 0.7 A
